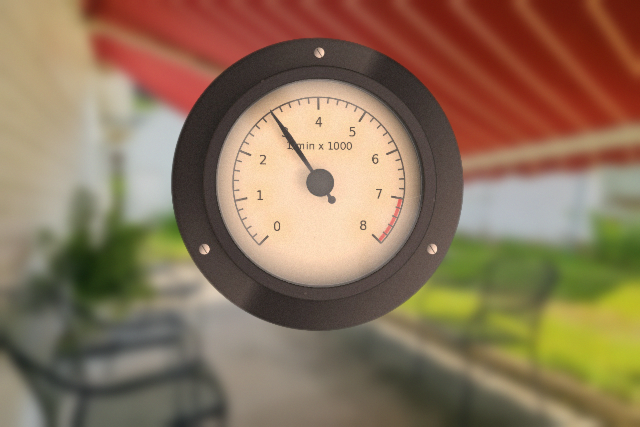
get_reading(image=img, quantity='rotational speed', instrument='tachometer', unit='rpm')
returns 3000 rpm
